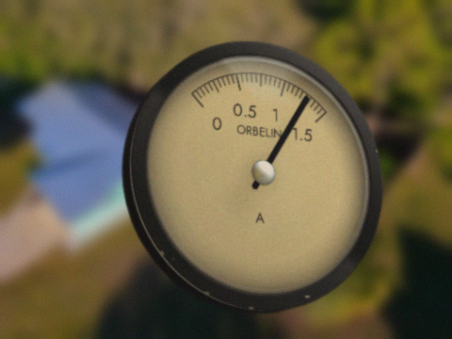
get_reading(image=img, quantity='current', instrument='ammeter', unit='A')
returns 1.25 A
